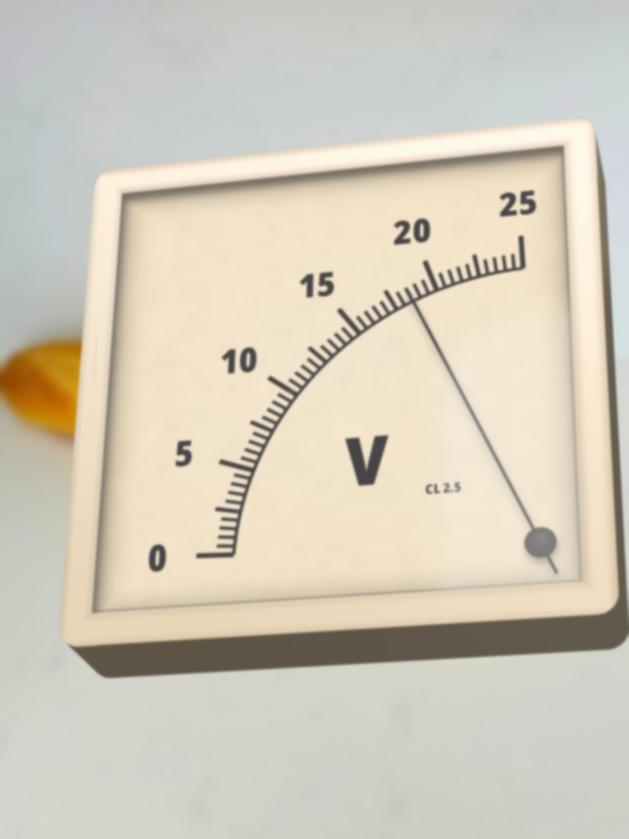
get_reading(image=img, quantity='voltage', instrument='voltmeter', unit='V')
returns 18.5 V
